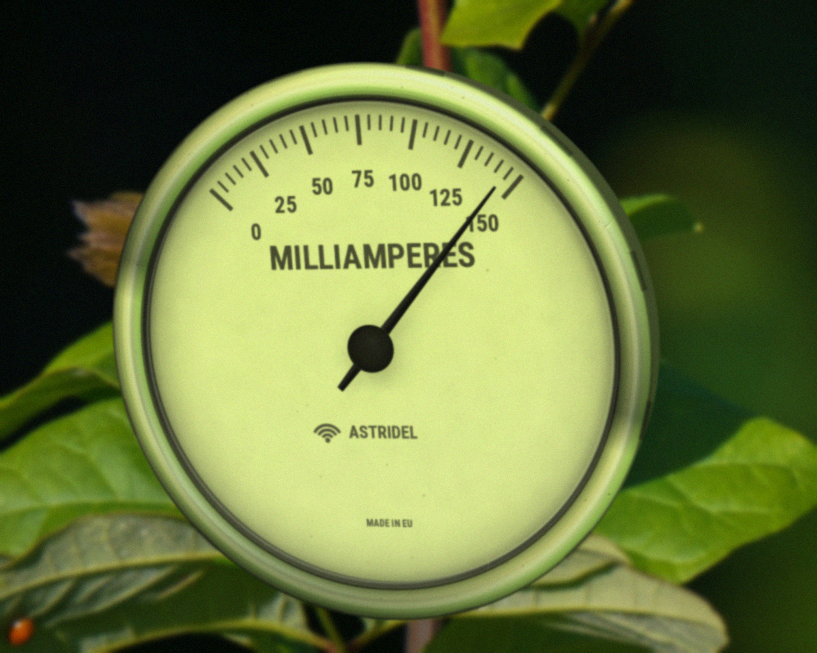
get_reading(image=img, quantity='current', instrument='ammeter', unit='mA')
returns 145 mA
